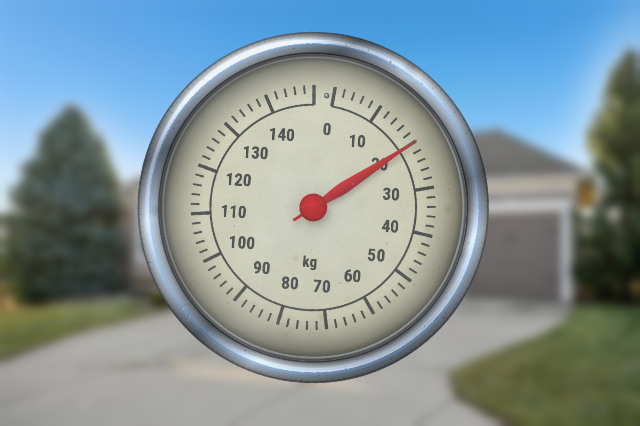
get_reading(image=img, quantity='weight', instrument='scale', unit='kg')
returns 20 kg
